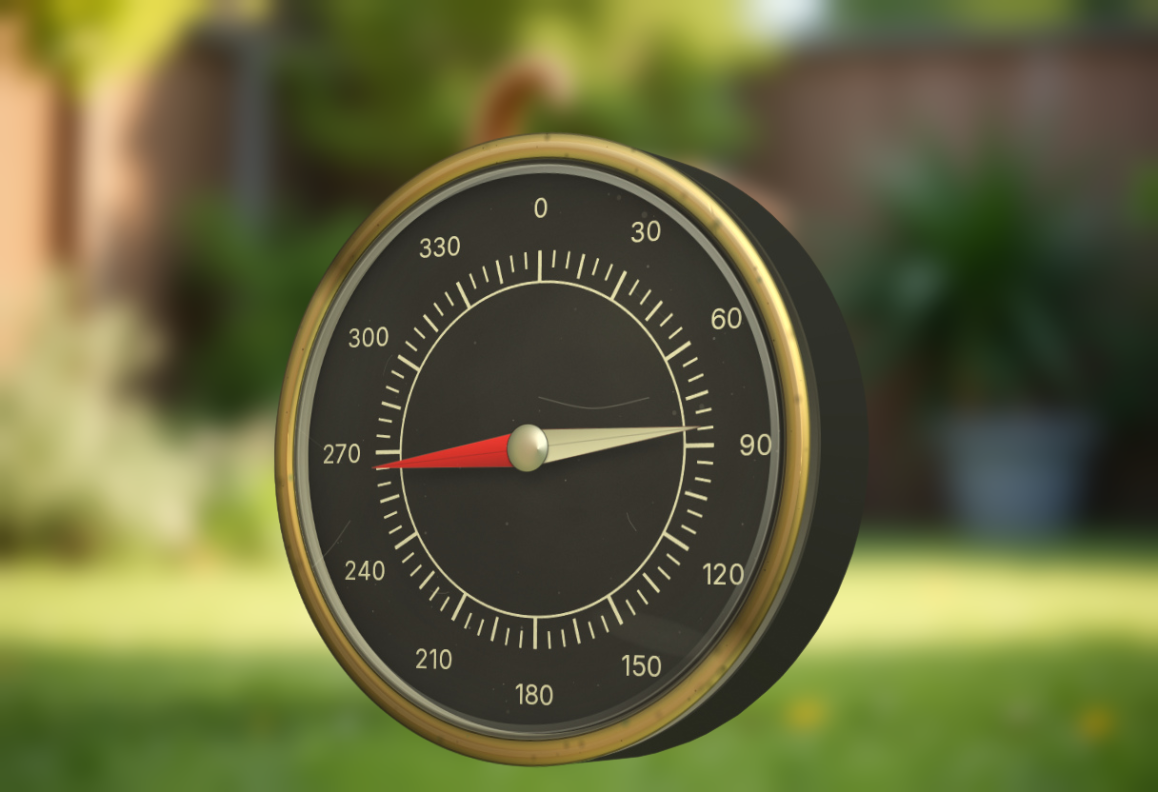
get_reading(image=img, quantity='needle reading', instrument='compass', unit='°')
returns 265 °
